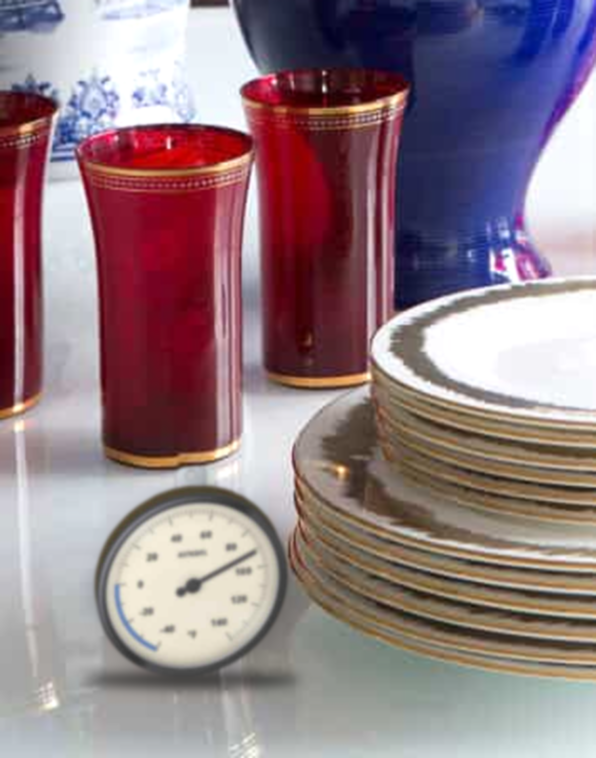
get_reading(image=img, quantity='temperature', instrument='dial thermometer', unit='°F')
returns 90 °F
